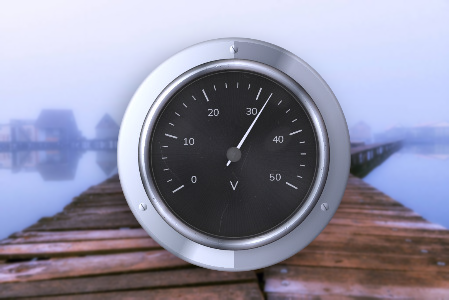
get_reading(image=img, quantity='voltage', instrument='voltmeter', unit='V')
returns 32 V
